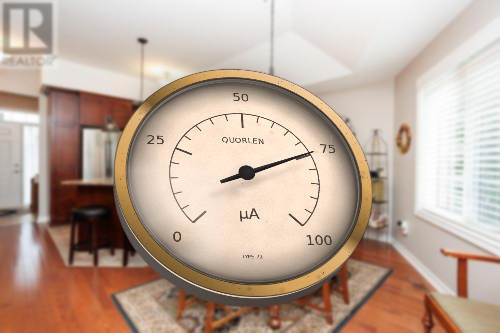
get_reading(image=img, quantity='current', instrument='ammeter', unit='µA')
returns 75 µA
